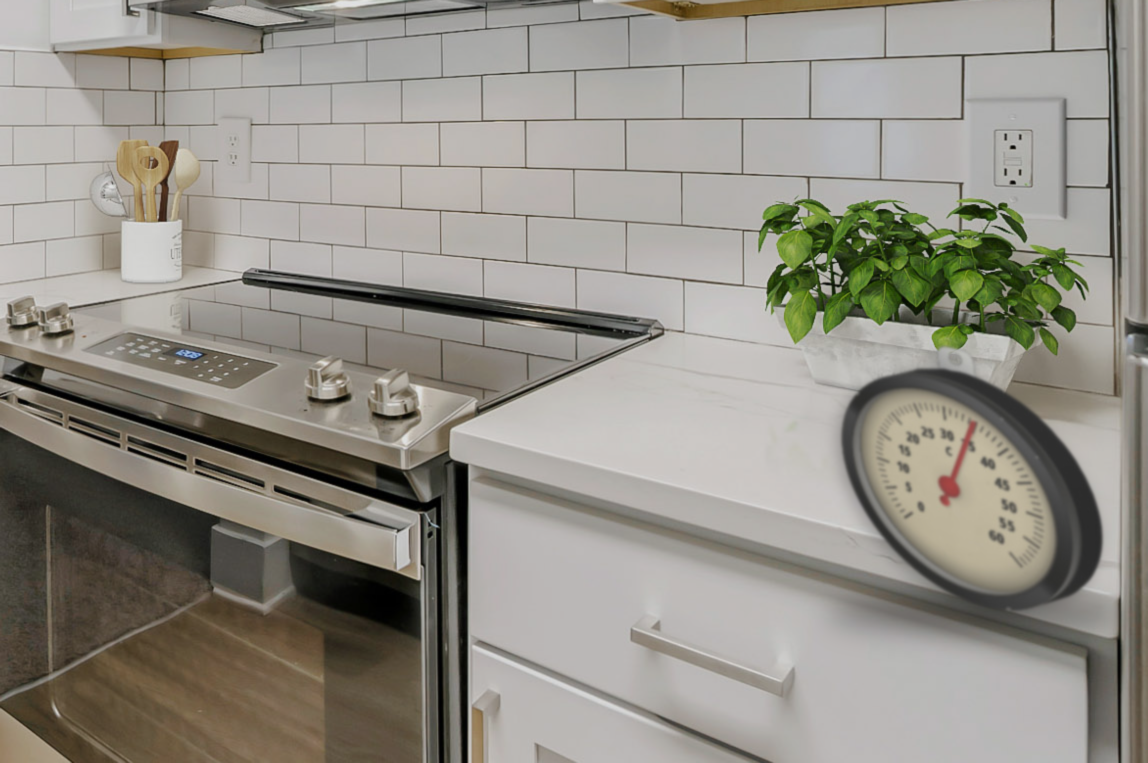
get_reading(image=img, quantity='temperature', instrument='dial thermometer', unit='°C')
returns 35 °C
